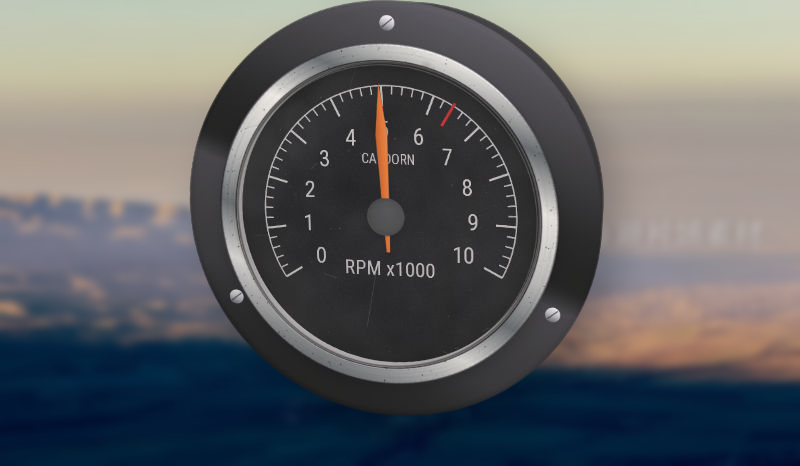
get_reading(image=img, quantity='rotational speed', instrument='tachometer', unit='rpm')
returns 5000 rpm
